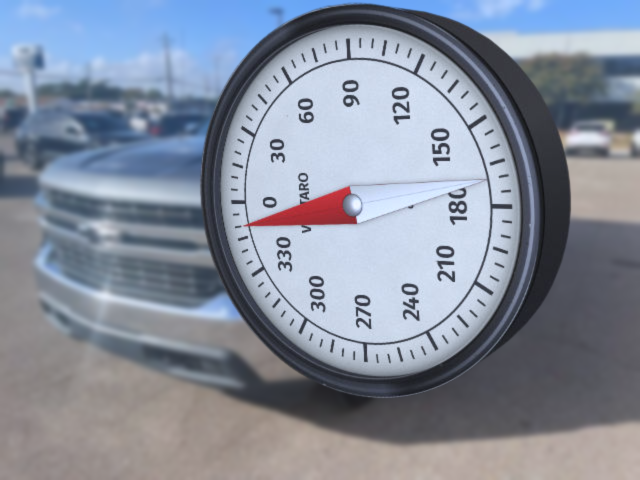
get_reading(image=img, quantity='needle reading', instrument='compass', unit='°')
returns 350 °
